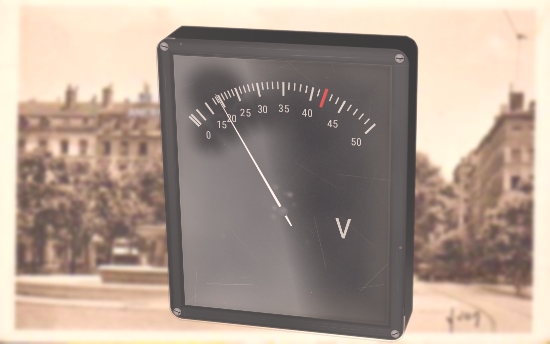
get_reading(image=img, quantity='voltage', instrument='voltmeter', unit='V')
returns 20 V
